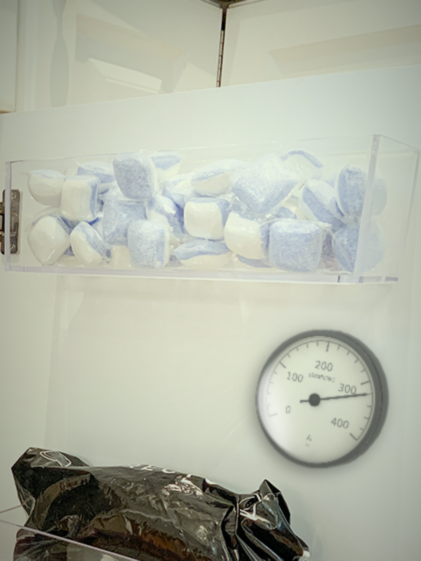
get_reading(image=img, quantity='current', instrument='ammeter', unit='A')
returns 320 A
